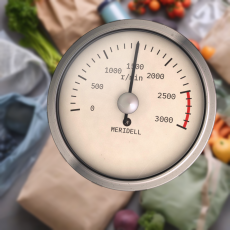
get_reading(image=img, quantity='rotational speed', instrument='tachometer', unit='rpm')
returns 1500 rpm
